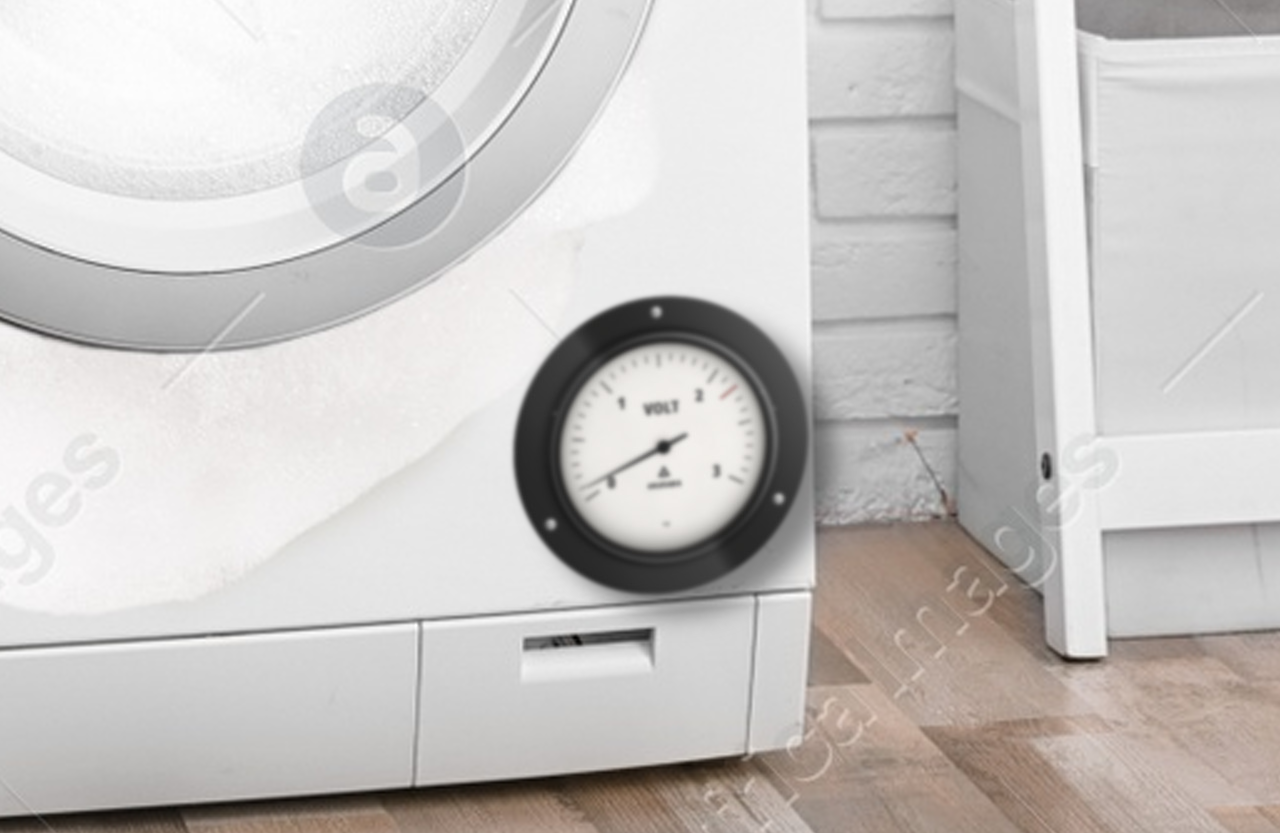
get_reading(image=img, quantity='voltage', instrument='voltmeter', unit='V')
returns 0.1 V
